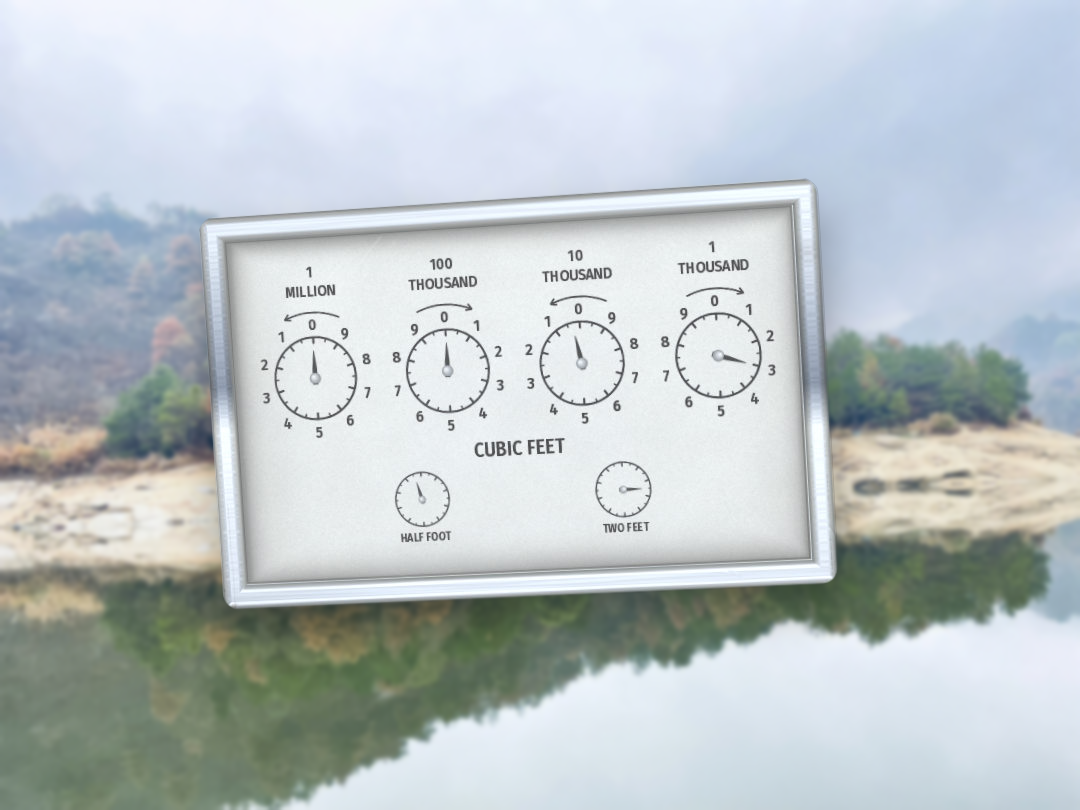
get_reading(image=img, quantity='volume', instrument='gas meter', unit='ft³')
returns 300 ft³
